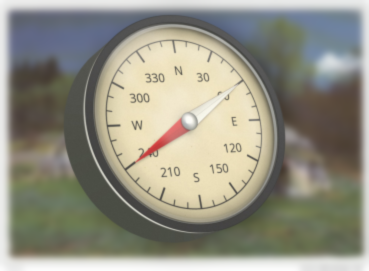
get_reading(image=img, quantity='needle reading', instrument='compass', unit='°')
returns 240 °
